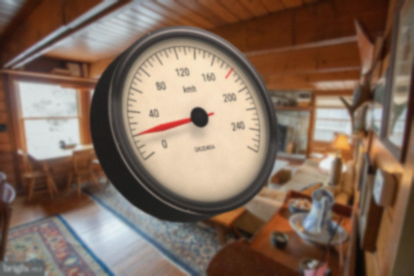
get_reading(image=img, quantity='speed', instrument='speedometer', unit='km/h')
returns 20 km/h
